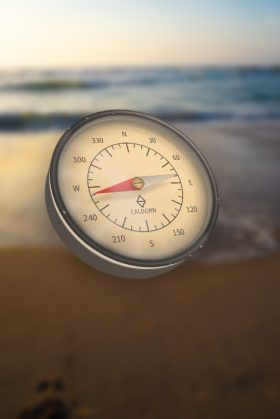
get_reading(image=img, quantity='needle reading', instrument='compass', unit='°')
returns 260 °
